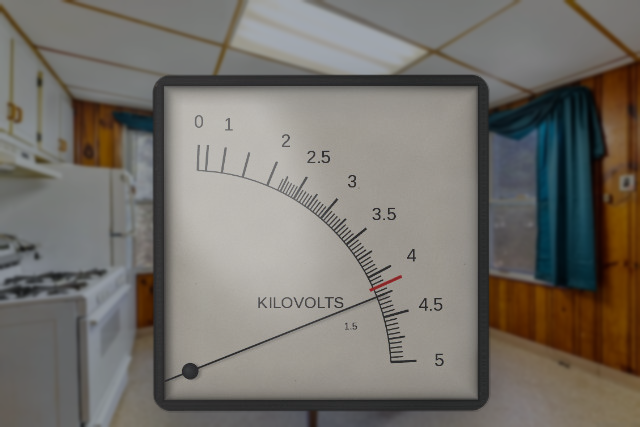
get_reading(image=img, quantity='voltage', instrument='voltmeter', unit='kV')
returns 4.25 kV
